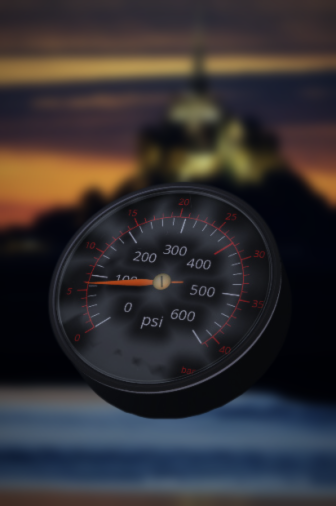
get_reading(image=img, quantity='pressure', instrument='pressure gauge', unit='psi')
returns 80 psi
